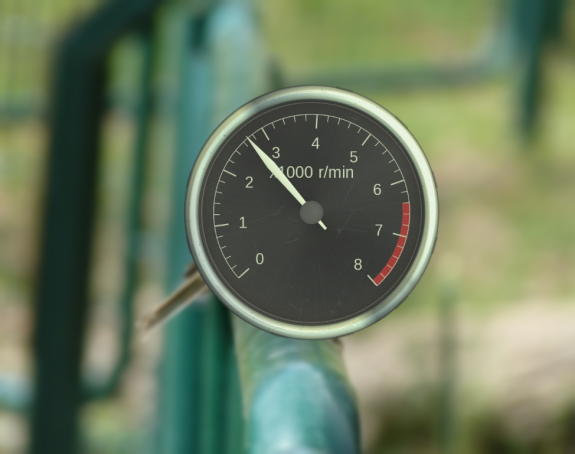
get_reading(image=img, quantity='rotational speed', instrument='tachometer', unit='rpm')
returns 2700 rpm
